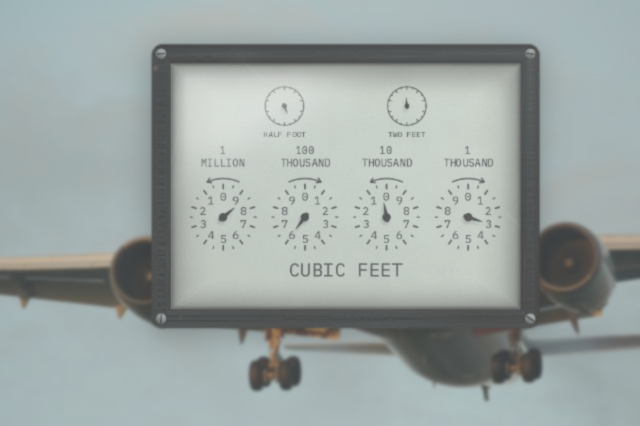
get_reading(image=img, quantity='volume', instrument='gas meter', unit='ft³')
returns 860300 ft³
